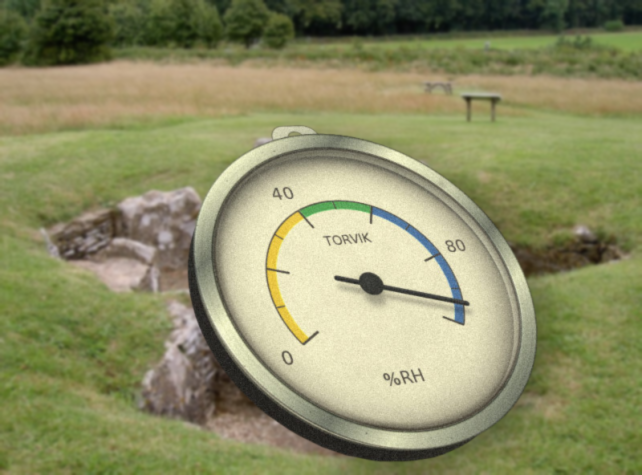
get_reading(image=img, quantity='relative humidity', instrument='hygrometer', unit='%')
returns 95 %
